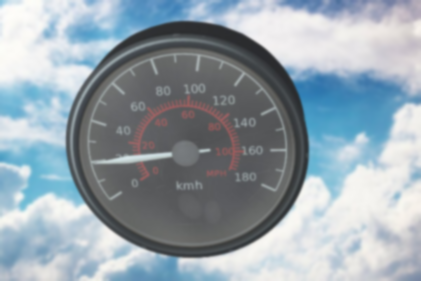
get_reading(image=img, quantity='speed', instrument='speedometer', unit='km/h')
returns 20 km/h
